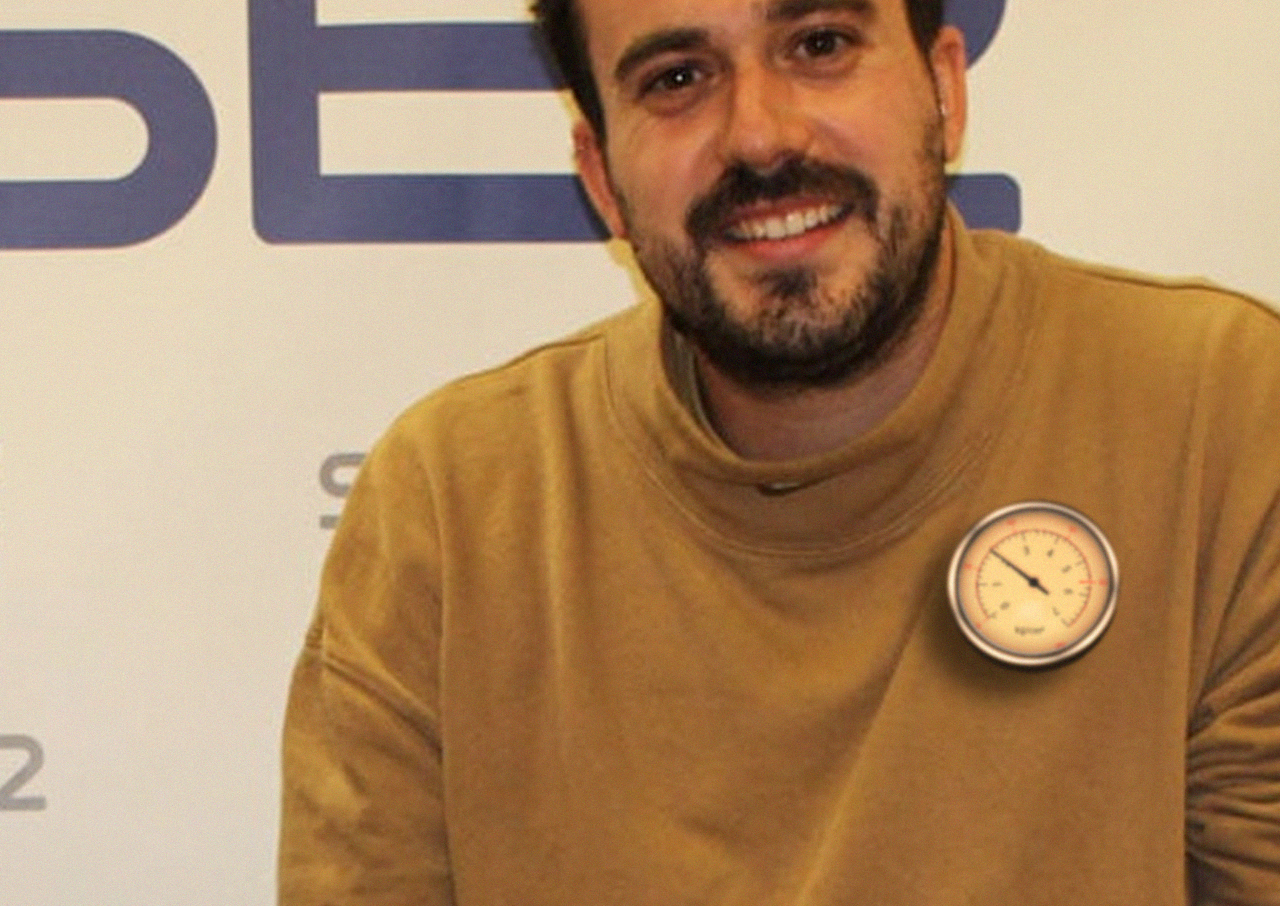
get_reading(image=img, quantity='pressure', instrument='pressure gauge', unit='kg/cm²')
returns 2 kg/cm²
